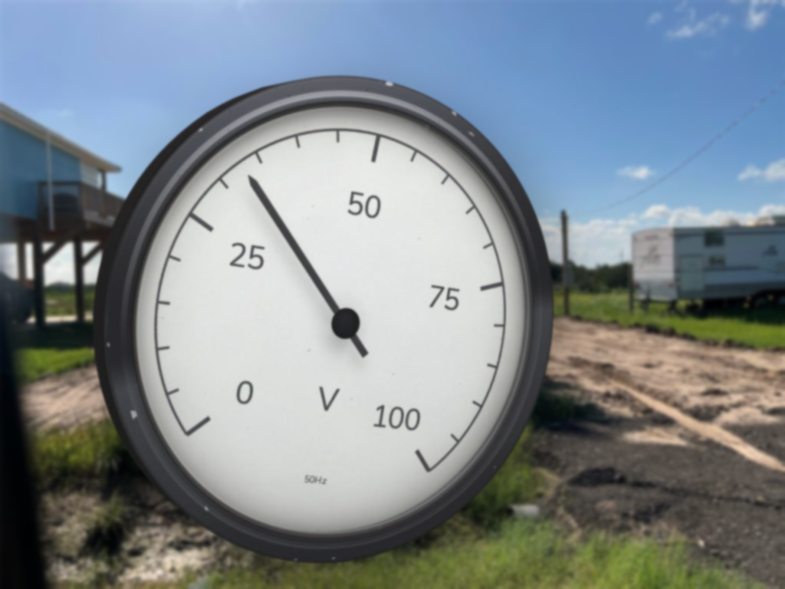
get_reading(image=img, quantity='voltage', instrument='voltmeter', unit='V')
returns 32.5 V
